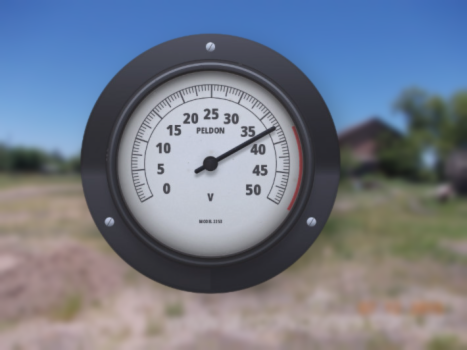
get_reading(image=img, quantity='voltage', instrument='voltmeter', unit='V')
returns 37.5 V
